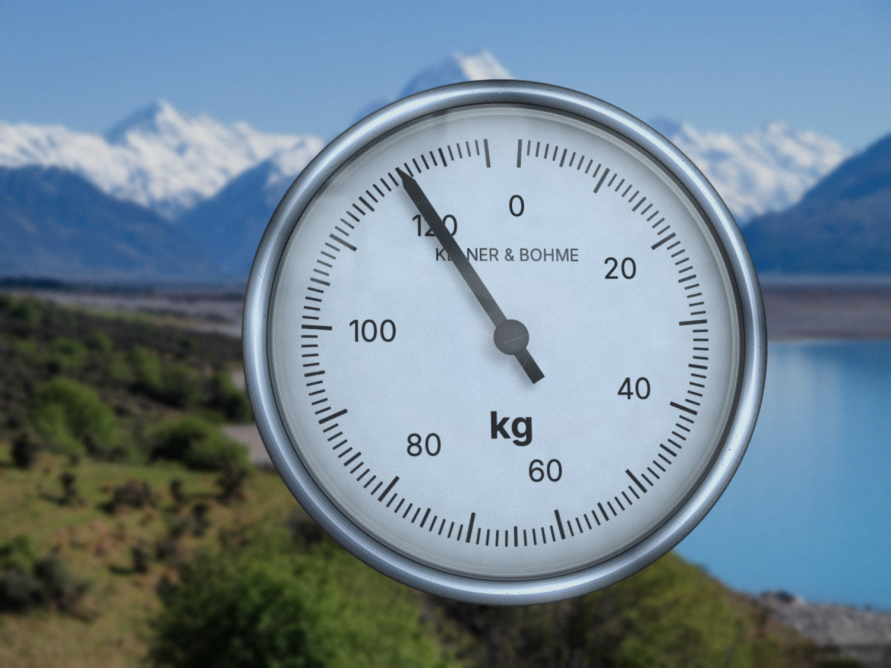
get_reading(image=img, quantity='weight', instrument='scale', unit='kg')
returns 120 kg
